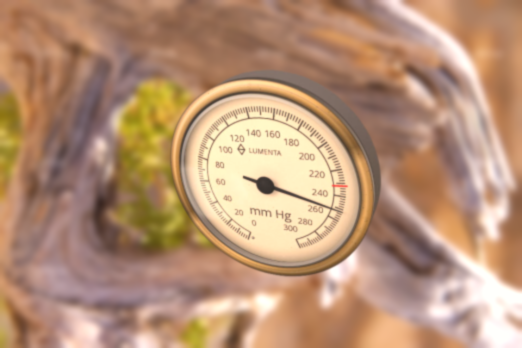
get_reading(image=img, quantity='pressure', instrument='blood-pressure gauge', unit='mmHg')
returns 250 mmHg
